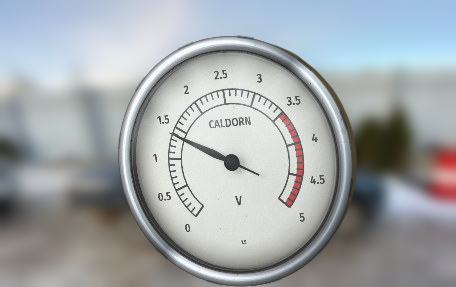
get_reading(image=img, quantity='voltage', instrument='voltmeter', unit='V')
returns 1.4 V
